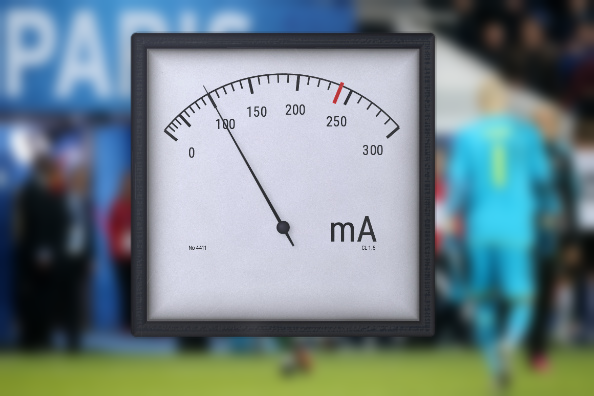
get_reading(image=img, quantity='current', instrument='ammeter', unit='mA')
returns 100 mA
